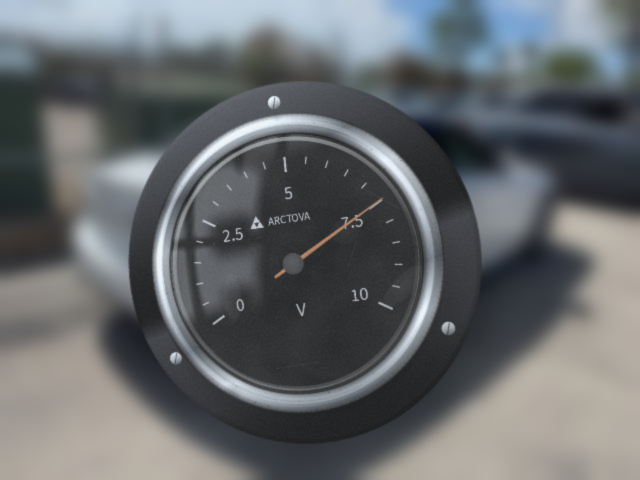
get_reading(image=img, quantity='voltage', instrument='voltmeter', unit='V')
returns 7.5 V
